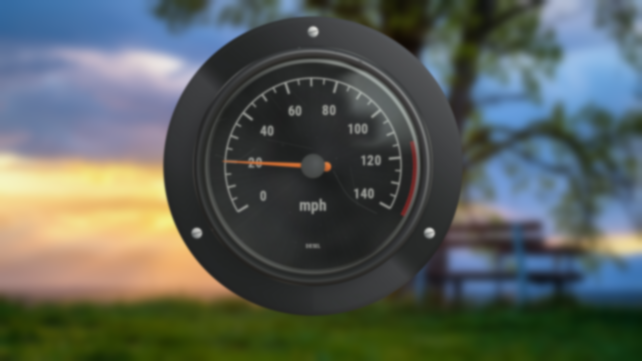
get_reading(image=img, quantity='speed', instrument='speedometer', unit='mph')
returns 20 mph
